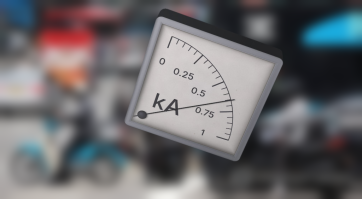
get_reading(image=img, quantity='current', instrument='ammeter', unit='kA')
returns 0.65 kA
